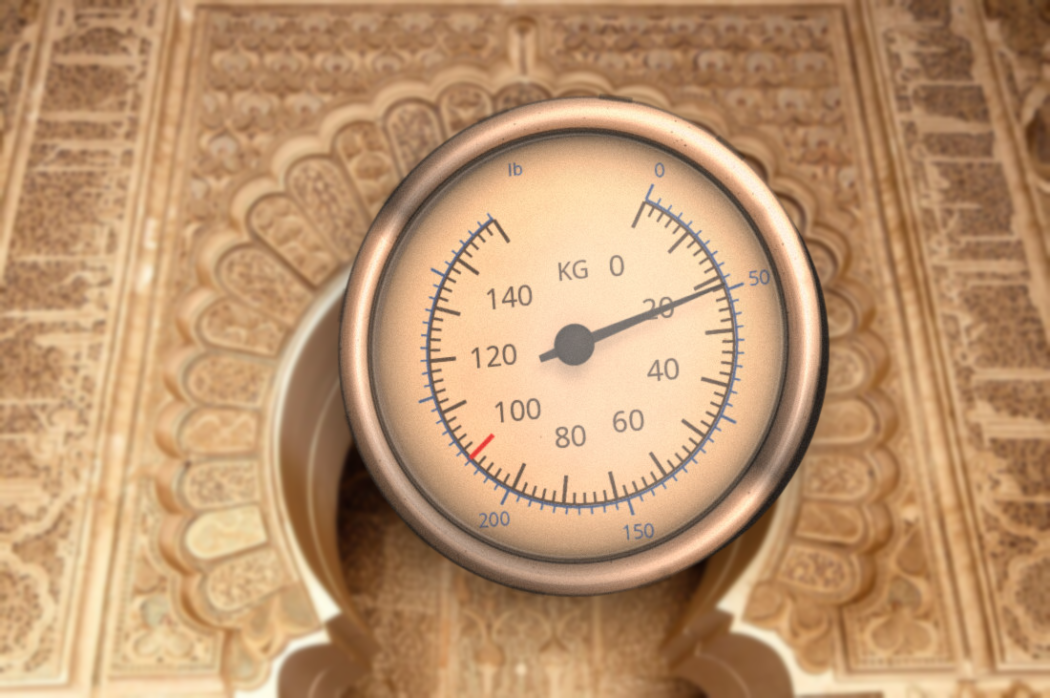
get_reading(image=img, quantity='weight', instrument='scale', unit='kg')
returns 22 kg
